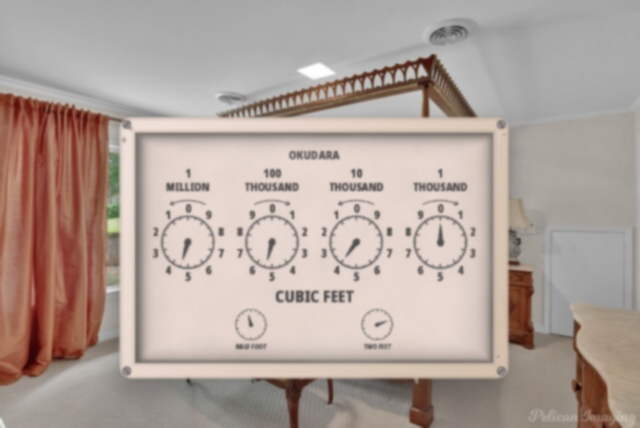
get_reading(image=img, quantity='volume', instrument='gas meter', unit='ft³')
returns 454000 ft³
